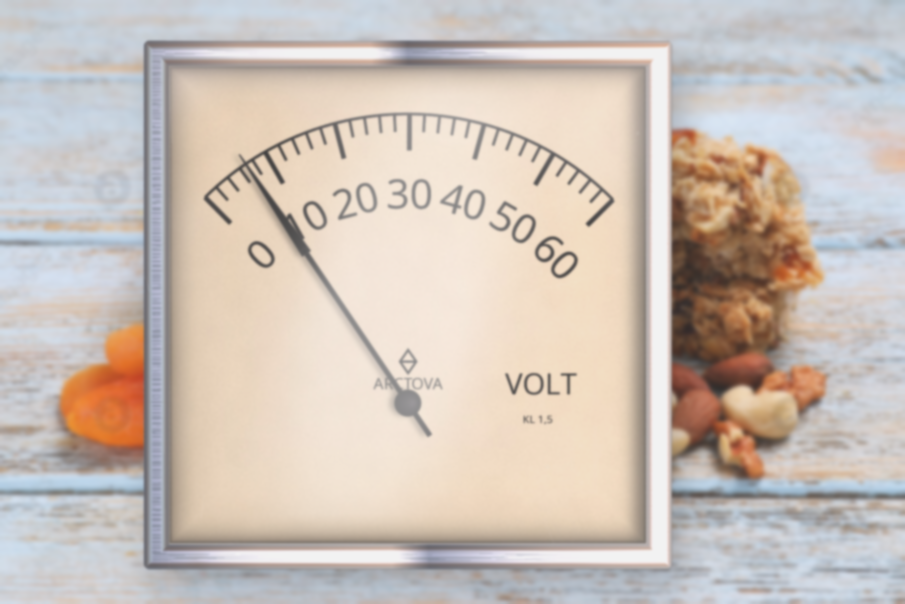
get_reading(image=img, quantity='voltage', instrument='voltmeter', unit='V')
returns 7 V
